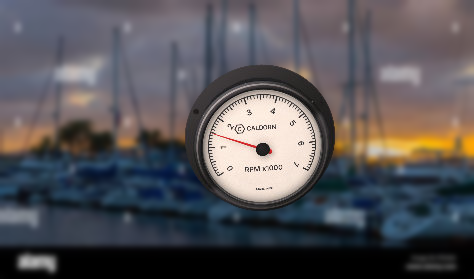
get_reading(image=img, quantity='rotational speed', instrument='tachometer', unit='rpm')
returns 1500 rpm
